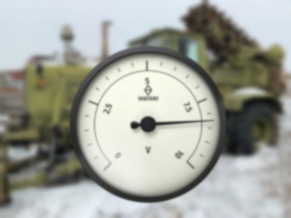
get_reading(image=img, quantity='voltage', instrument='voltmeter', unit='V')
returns 8.25 V
